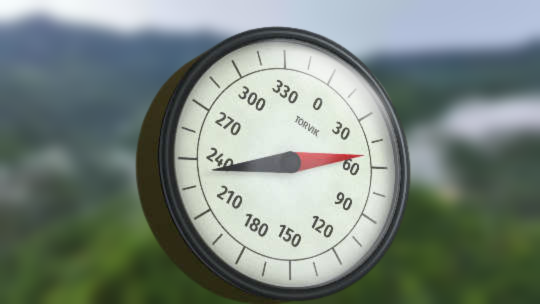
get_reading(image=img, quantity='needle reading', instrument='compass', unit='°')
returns 52.5 °
